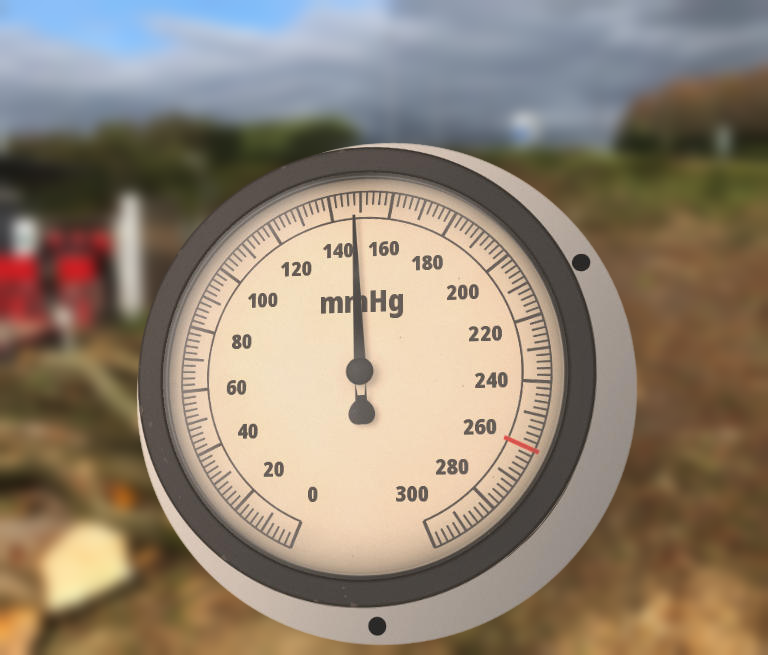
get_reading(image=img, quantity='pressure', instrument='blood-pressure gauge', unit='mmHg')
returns 148 mmHg
